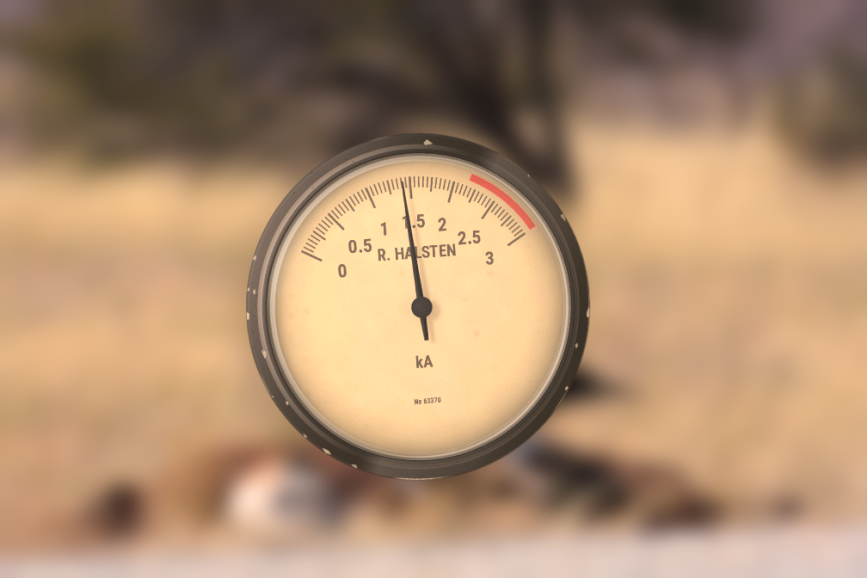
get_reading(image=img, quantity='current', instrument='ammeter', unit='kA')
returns 1.4 kA
